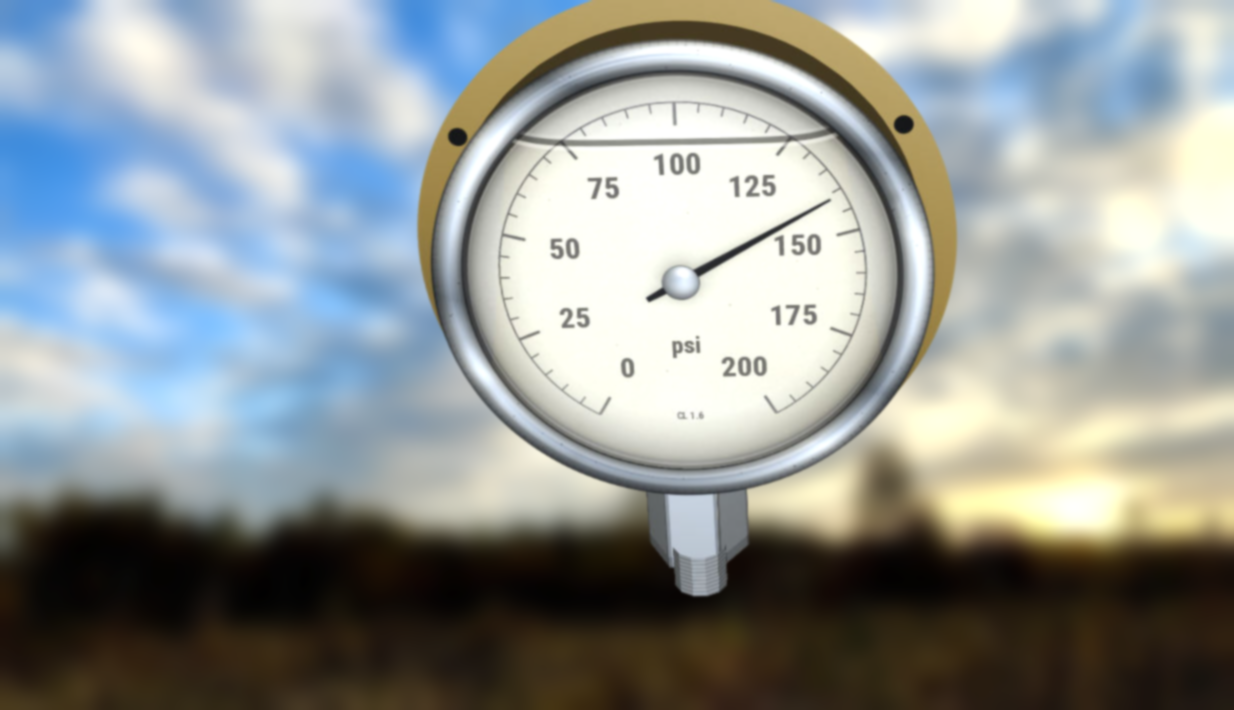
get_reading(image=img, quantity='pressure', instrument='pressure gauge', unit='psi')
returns 140 psi
